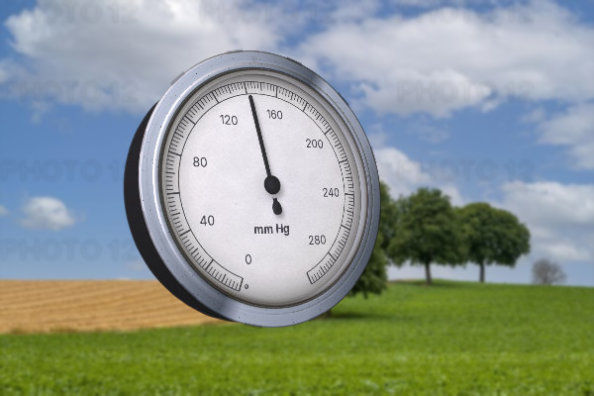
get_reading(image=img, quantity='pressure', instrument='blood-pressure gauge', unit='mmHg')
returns 140 mmHg
